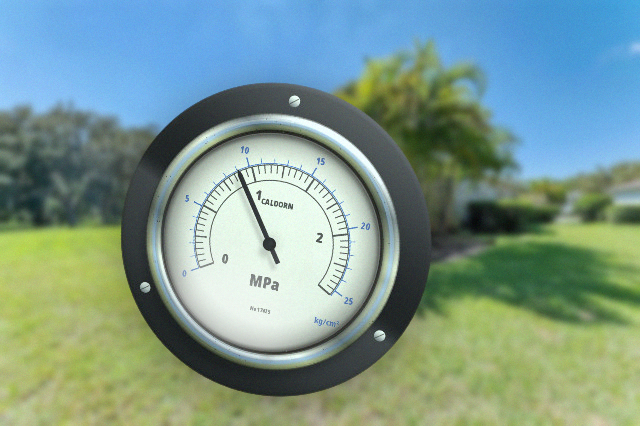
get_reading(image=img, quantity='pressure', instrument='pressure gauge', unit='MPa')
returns 0.9 MPa
